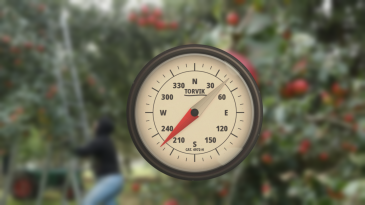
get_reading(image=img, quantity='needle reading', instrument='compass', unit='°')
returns 225 °
